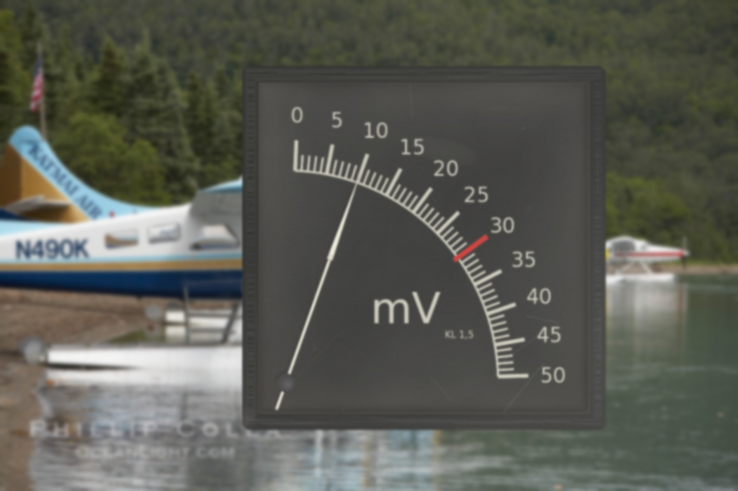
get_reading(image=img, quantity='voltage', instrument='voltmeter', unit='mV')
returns 10 mV
